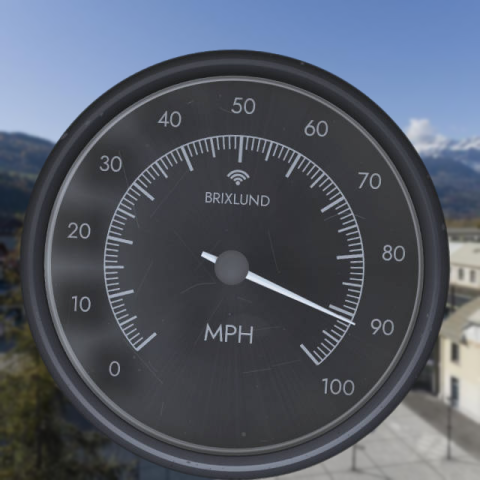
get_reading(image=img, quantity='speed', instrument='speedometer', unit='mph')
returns 91 mph
